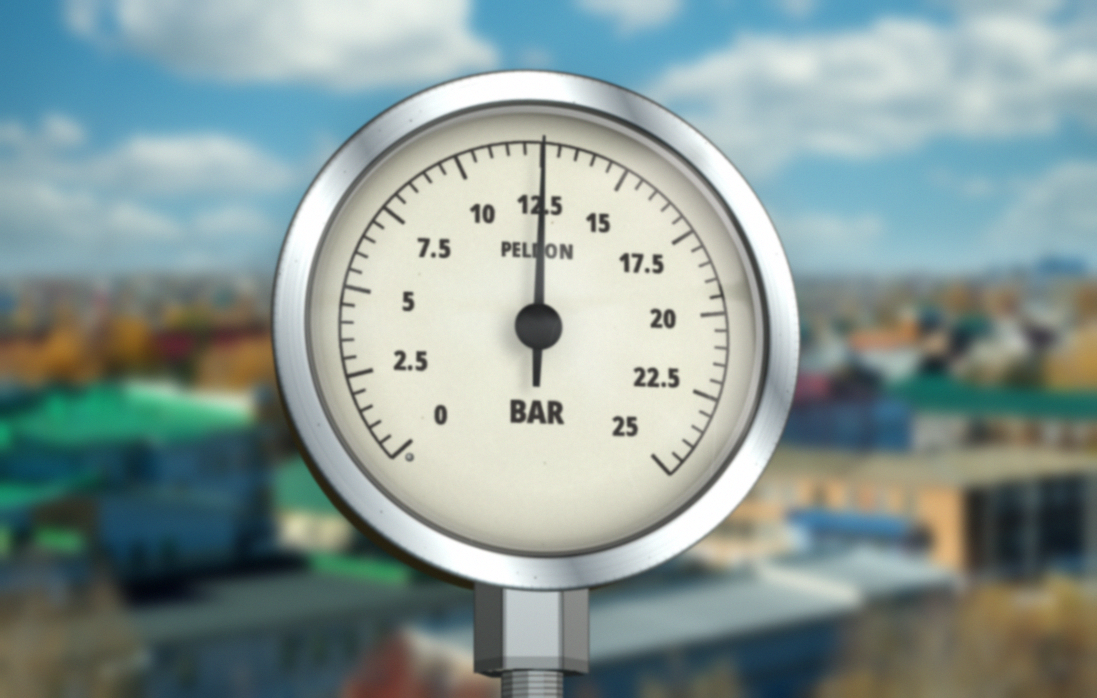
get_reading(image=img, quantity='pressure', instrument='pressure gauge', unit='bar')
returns 12.5 bar
